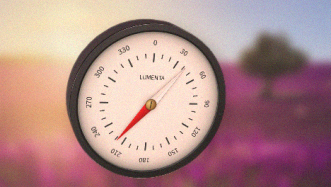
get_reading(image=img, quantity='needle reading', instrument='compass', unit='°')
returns 220 °
